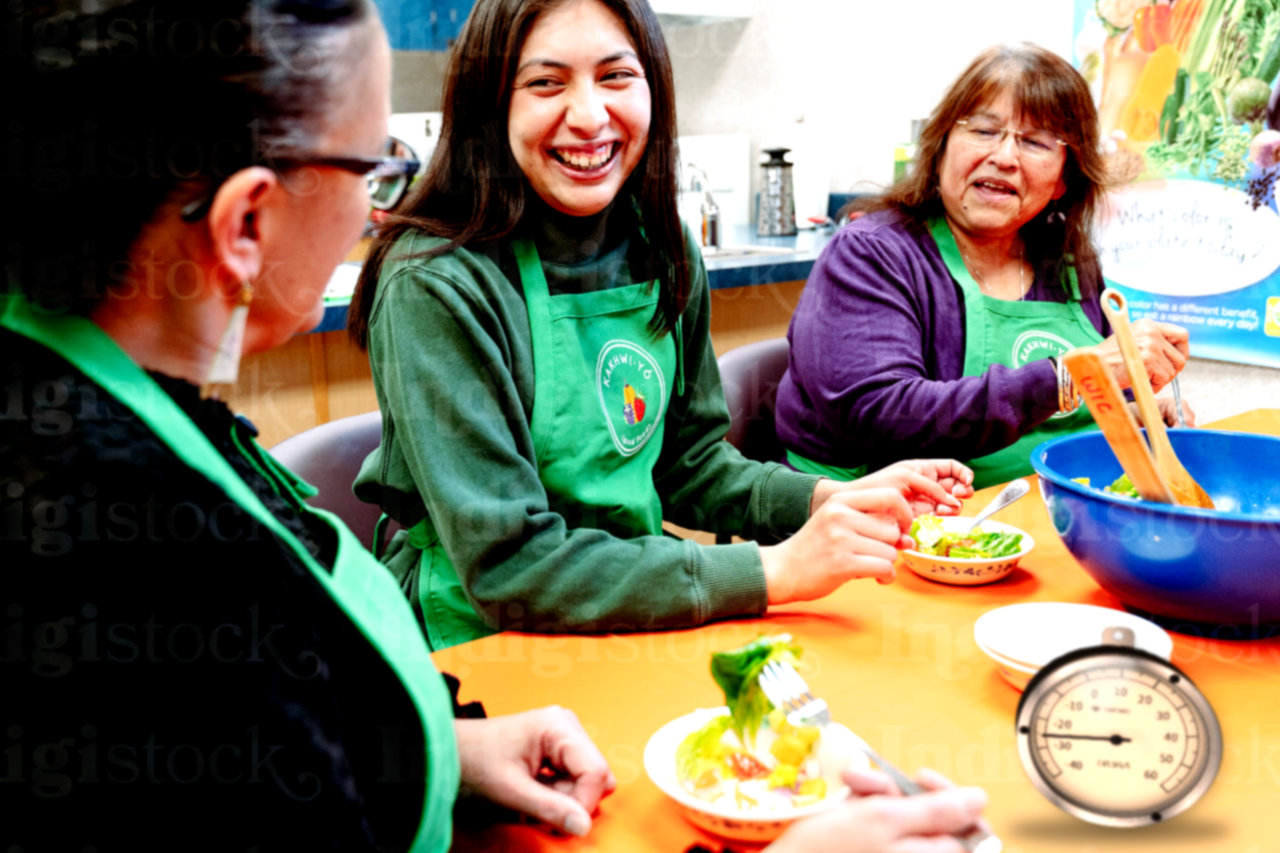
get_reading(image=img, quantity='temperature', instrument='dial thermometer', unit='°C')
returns -25 °C
